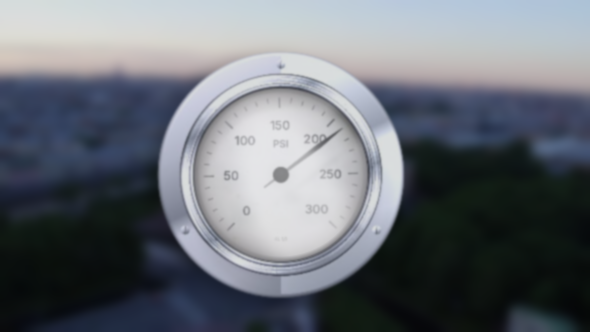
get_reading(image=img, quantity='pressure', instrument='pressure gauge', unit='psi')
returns 210 psi
